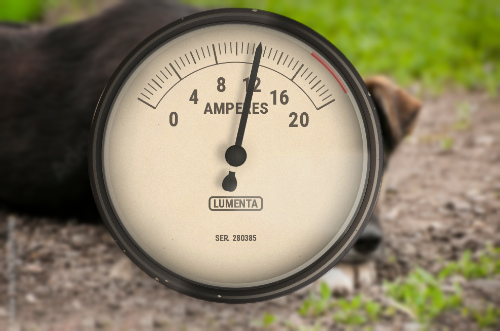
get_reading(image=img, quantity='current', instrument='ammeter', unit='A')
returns 12 A
